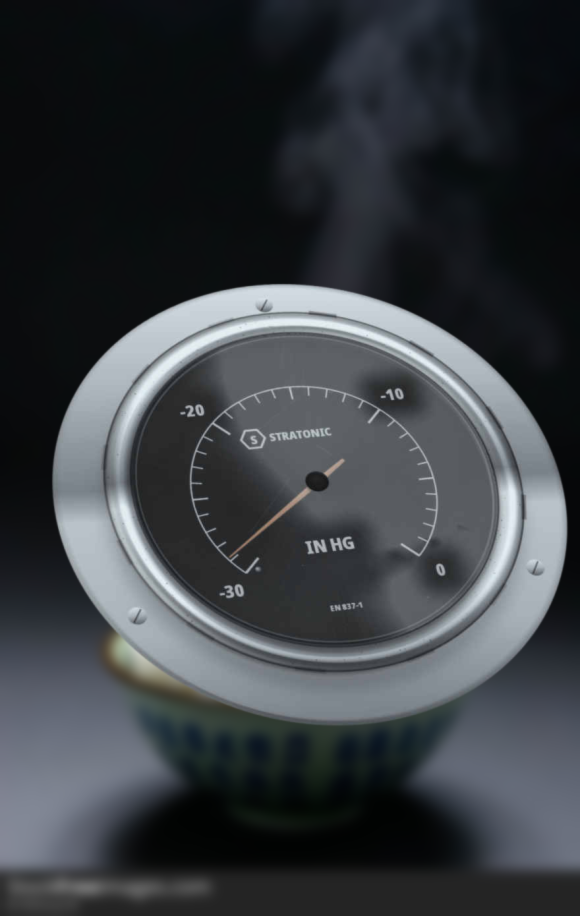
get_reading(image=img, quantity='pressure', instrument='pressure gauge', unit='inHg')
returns -29 inHg
